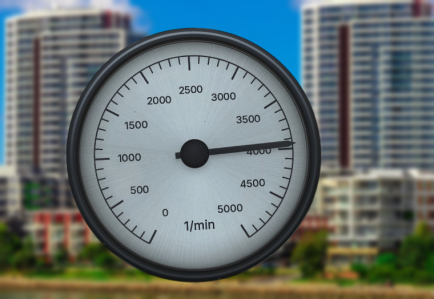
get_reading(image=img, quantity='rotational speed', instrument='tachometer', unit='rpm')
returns 3950 rpm
